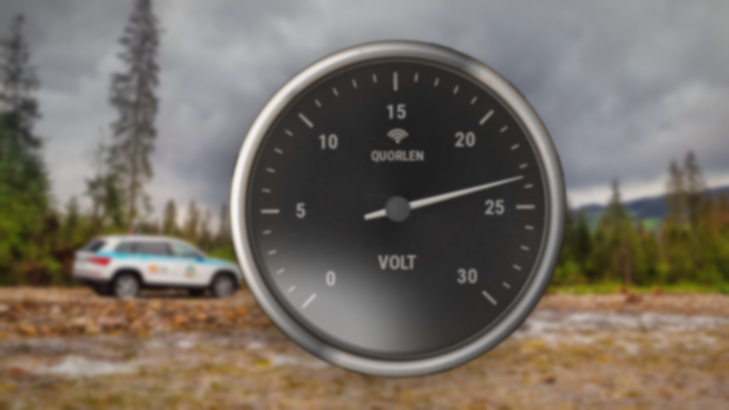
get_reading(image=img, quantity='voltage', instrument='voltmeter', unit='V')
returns 23.5 V
